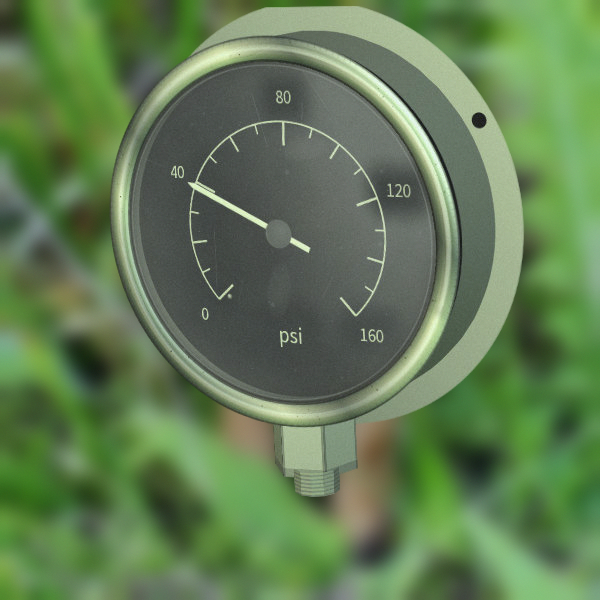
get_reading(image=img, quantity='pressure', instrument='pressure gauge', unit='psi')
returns 40 psi
